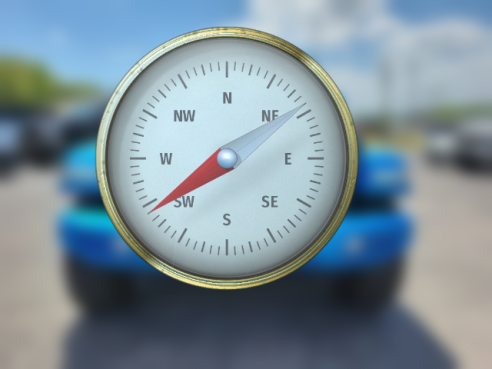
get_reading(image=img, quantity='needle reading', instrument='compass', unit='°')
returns 235 °
